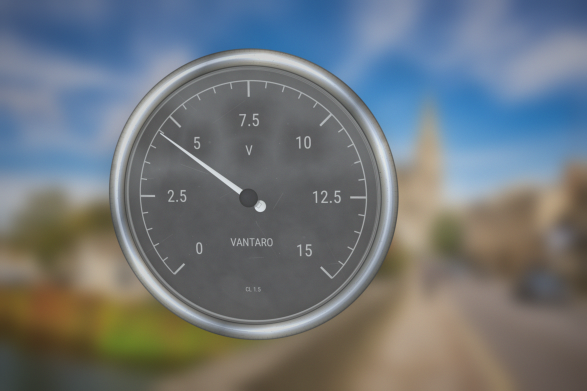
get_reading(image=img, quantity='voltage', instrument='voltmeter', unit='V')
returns 4.5 V
